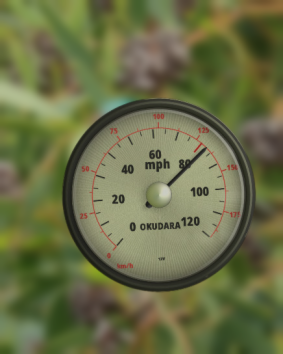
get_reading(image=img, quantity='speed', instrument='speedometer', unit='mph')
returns 82.5 mph
